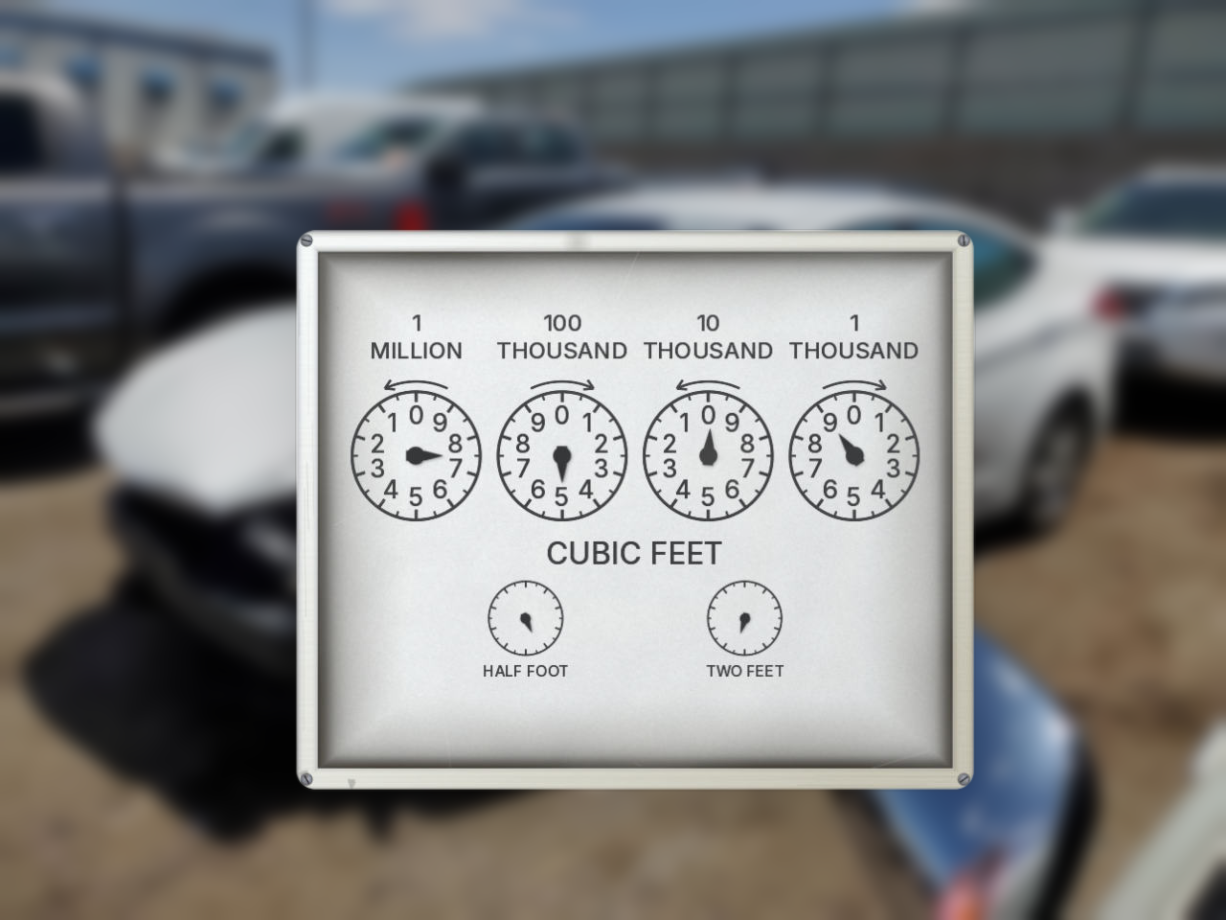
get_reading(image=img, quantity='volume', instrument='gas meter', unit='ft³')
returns 749900 ft³
